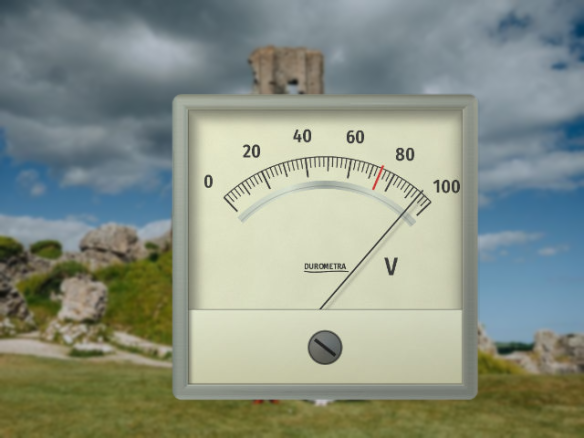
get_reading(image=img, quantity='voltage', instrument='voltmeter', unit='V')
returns 94 V
